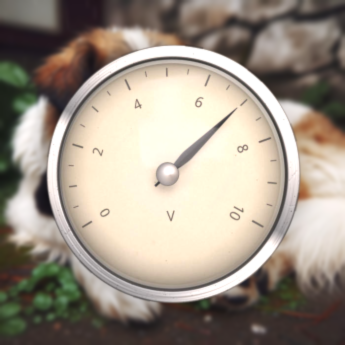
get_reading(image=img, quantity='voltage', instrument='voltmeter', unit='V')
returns 7 V
